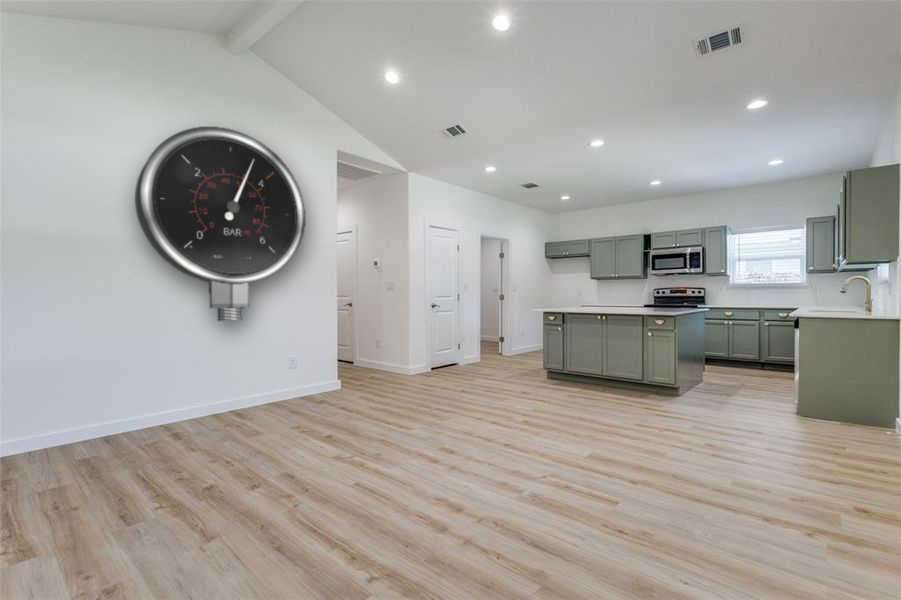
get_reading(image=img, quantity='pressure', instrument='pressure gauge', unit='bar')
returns 3.5 bar
